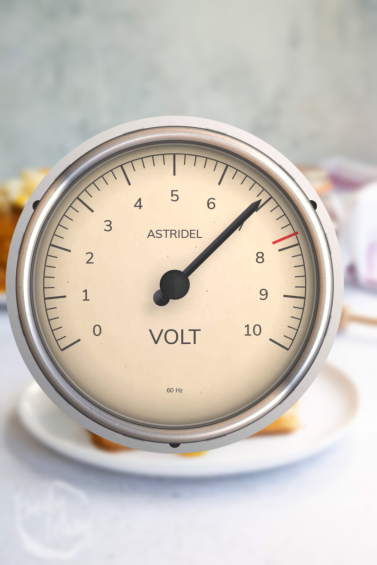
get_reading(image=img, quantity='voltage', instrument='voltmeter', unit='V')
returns 6.9 V
